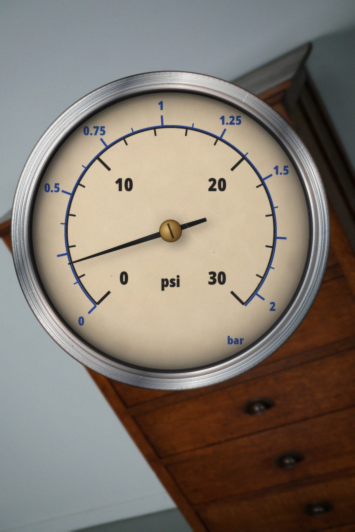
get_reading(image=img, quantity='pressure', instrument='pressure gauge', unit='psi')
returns 3 psi
